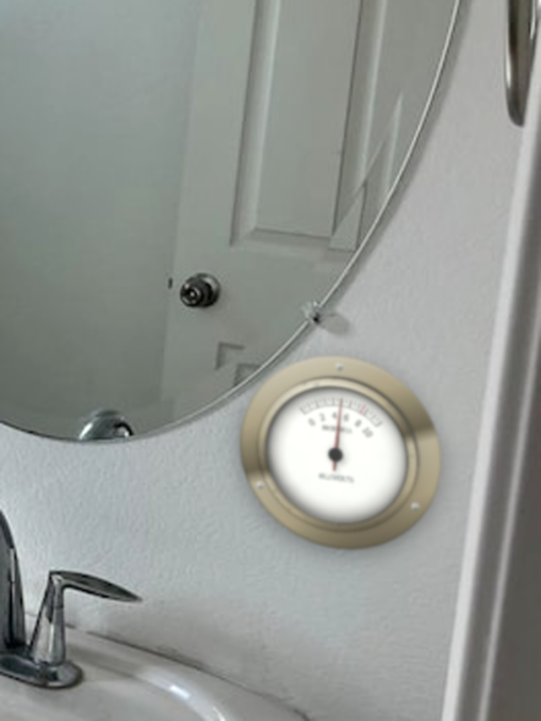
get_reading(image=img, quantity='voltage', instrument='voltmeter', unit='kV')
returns 5 kV
